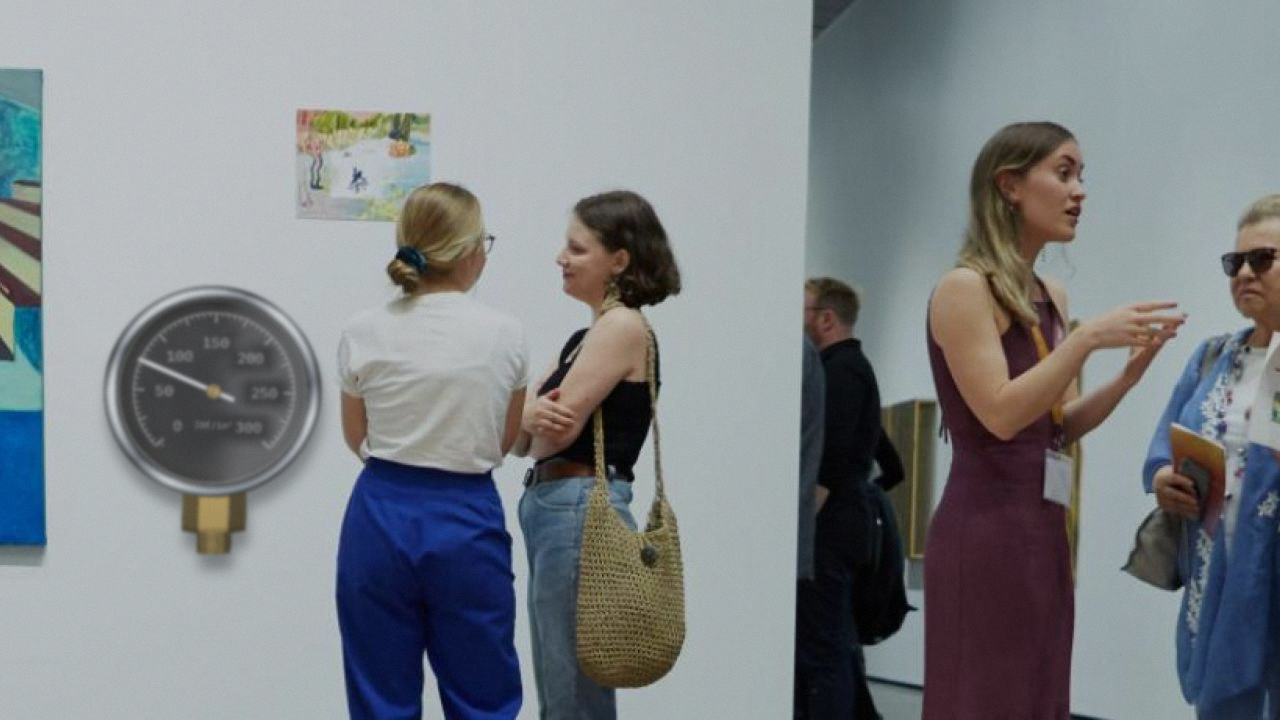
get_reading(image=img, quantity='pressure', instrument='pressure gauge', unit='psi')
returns 75 psi
